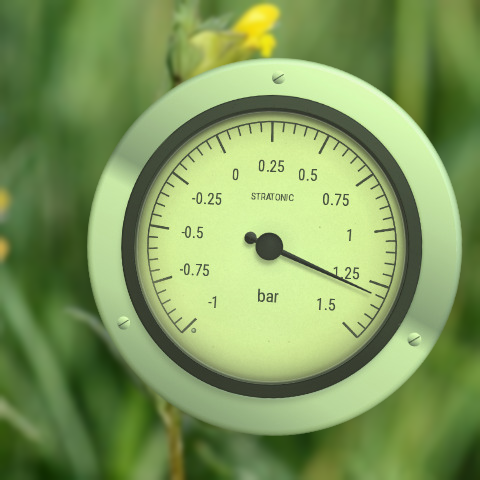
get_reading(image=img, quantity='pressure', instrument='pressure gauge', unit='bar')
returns 1.3 bar
